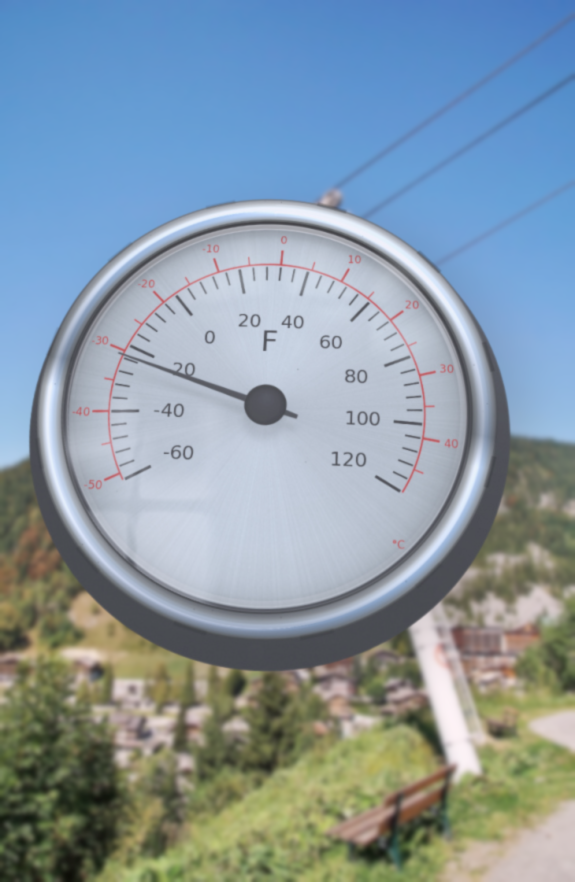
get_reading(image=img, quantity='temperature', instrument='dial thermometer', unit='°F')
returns -24 °F
